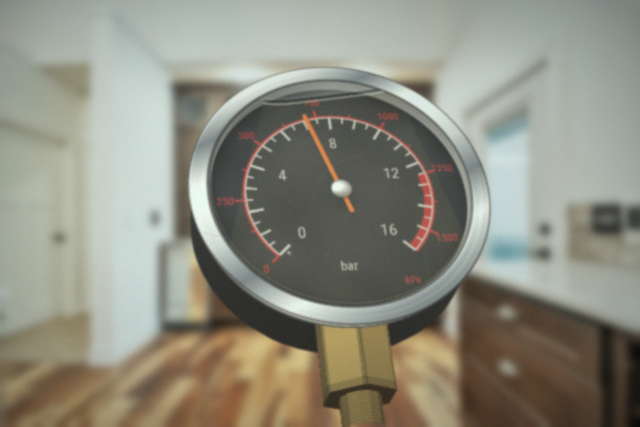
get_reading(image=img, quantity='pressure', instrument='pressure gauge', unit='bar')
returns 7 bar
